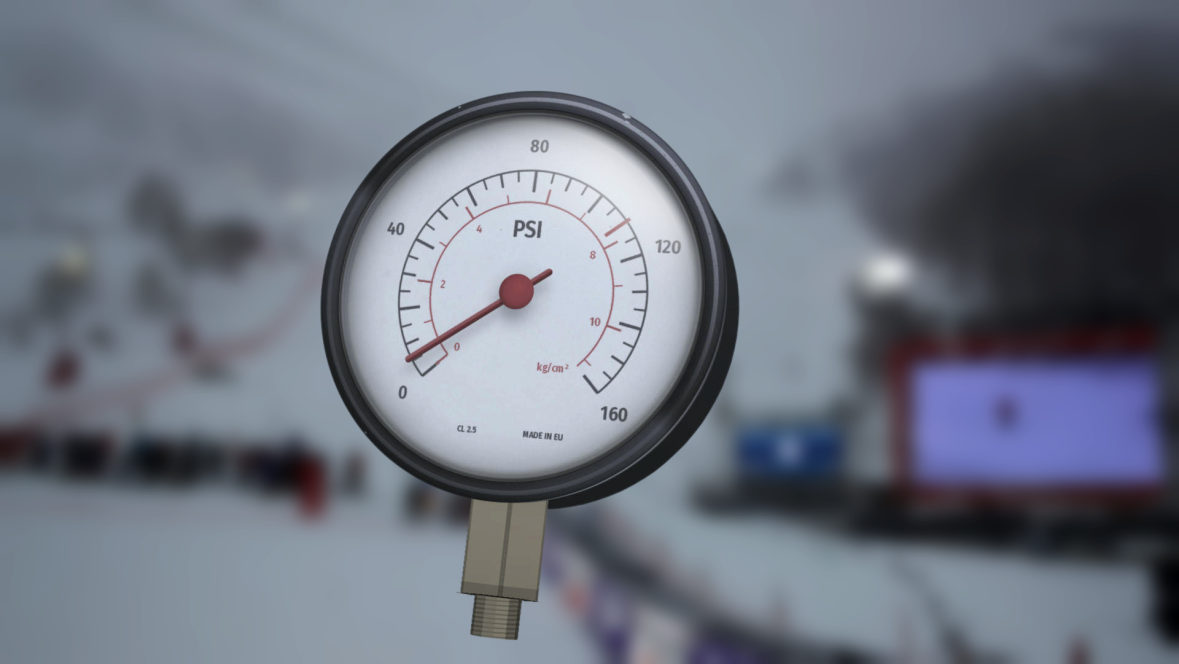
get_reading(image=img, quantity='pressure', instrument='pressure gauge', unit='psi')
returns 5 psi
